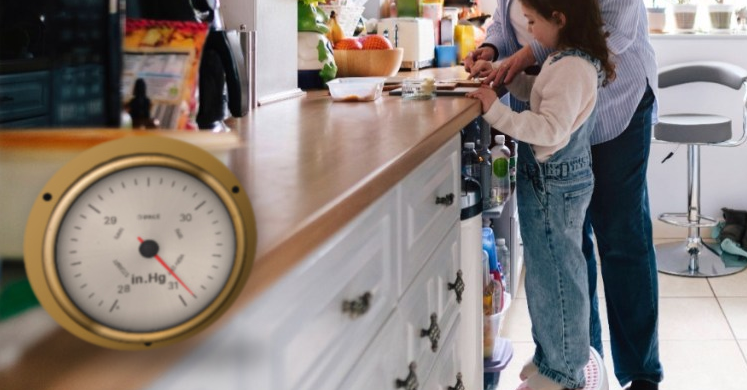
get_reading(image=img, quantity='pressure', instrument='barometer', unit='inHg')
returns 30.9 inHg
